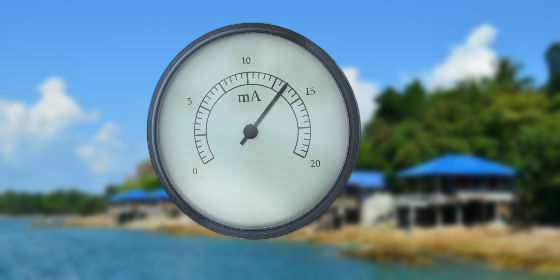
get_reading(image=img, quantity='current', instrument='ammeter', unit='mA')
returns 13.5 mA
